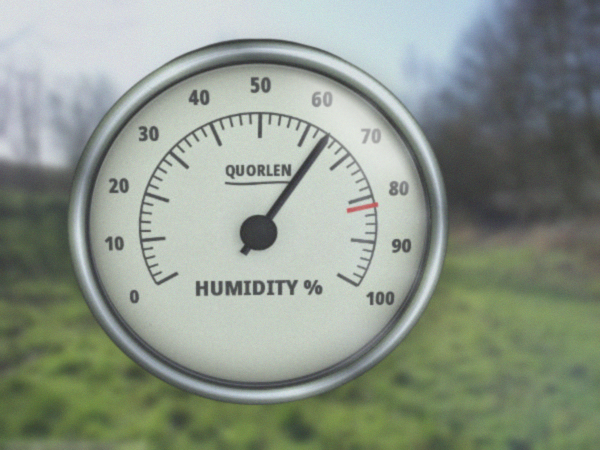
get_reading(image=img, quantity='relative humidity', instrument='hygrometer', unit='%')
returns 64 %
